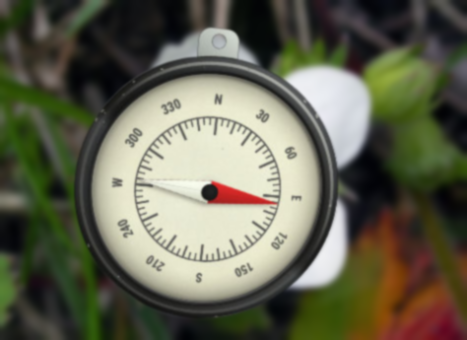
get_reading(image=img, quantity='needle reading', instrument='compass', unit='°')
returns 95 °
